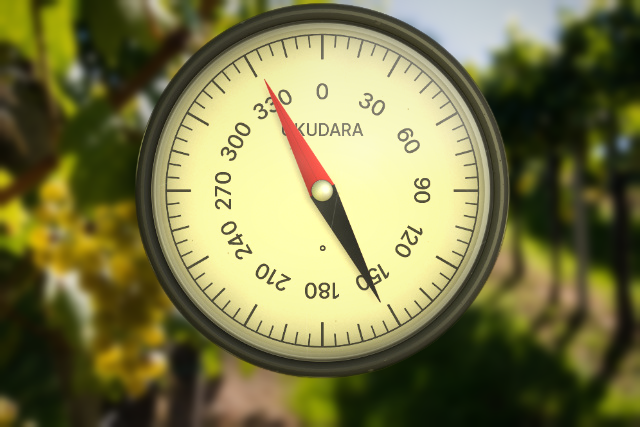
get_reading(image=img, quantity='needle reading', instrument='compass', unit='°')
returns 332.5 °
